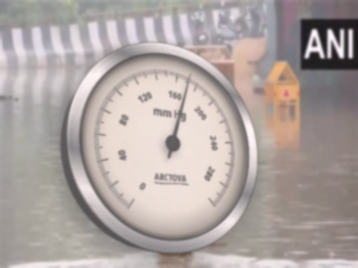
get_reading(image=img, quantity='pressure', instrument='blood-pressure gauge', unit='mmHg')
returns 170 mmHg
